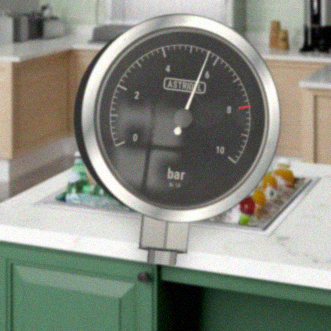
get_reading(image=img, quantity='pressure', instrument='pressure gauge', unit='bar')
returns 5.6 bar
